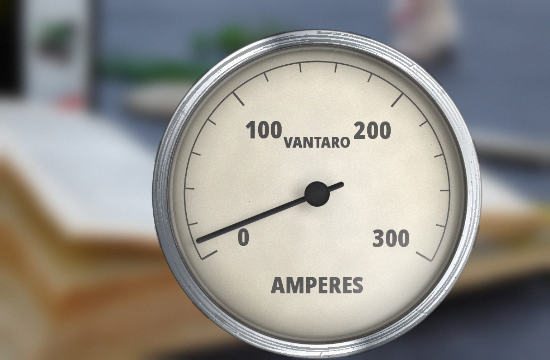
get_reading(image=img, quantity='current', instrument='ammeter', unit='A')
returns 10 A
